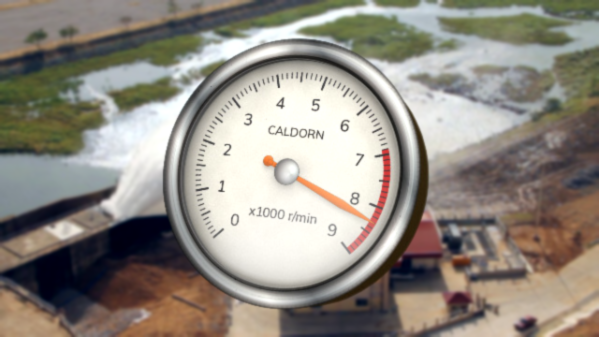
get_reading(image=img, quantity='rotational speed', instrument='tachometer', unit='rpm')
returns 8300 rpm
